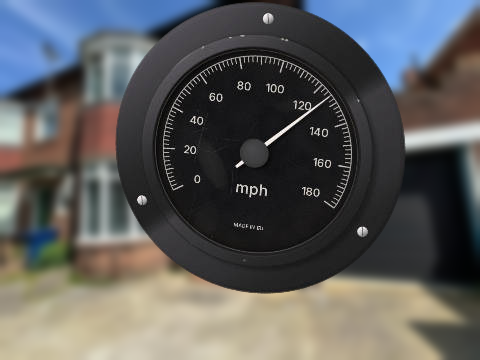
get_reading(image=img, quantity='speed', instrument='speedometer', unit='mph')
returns 126 mph
